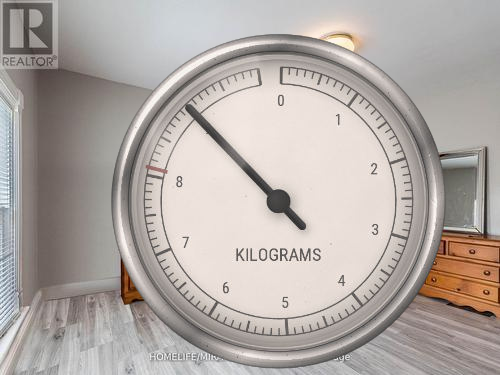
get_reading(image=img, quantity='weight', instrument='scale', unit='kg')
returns 9 kg
